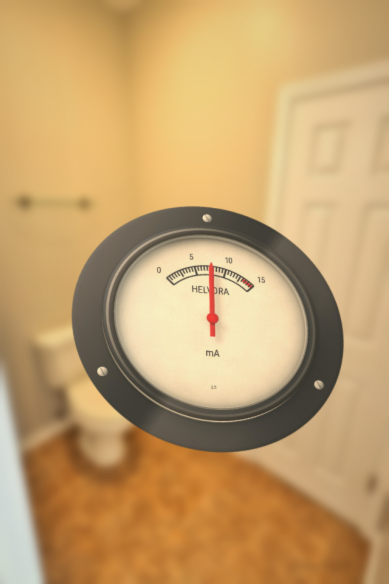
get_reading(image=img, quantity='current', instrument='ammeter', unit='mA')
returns 7.5 mA
